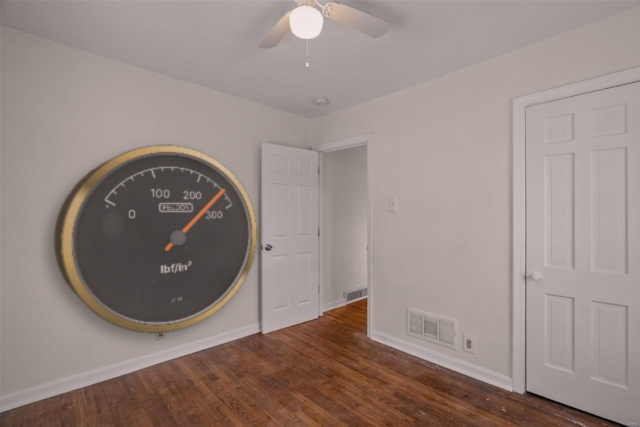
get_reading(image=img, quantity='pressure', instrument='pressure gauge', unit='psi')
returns 260 psi
